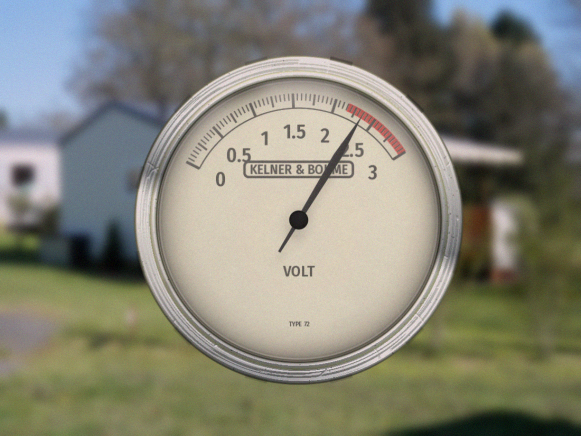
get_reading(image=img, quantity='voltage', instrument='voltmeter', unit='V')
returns 2.35 V
